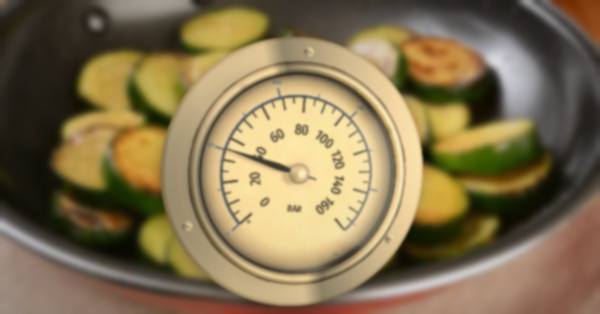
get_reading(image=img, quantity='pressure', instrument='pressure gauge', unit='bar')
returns 35 bar
